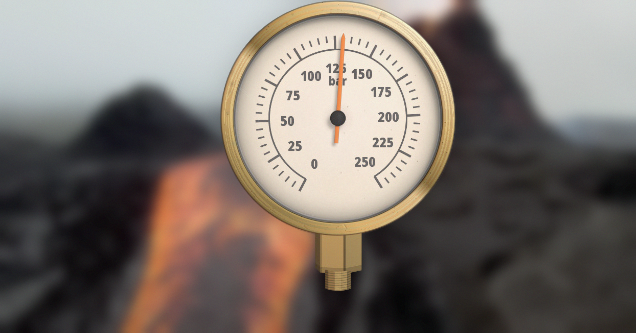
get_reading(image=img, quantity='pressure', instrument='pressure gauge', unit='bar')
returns 130 bar
